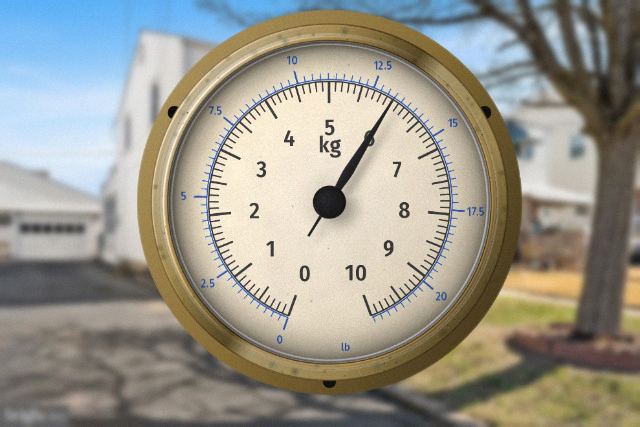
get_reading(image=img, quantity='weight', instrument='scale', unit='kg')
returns 6 kg
